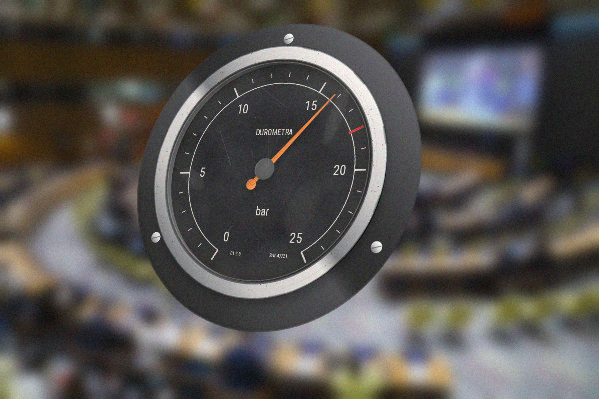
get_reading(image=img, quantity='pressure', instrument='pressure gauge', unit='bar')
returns 16 bar
